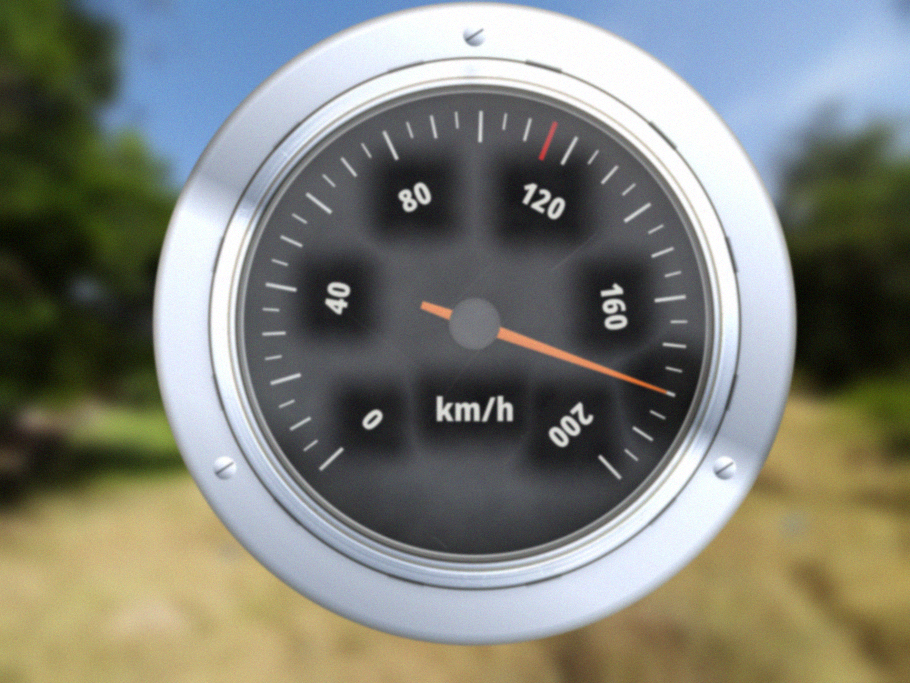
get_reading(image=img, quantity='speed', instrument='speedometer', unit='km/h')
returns 180 km/h
